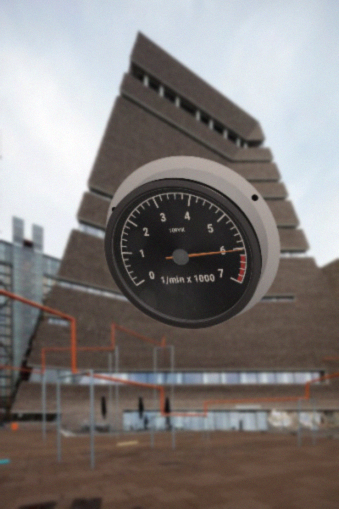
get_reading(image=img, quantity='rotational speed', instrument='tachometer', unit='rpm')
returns 6000 rpm
